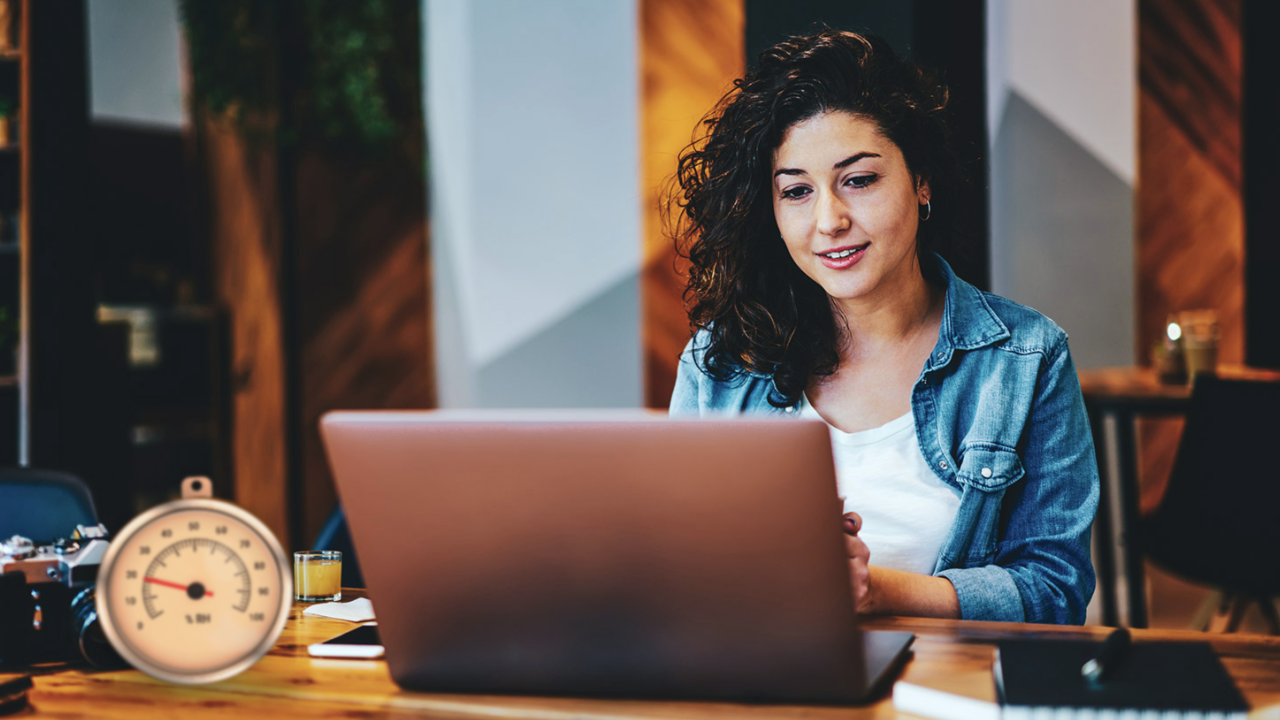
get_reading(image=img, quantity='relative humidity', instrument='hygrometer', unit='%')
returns 20 %
